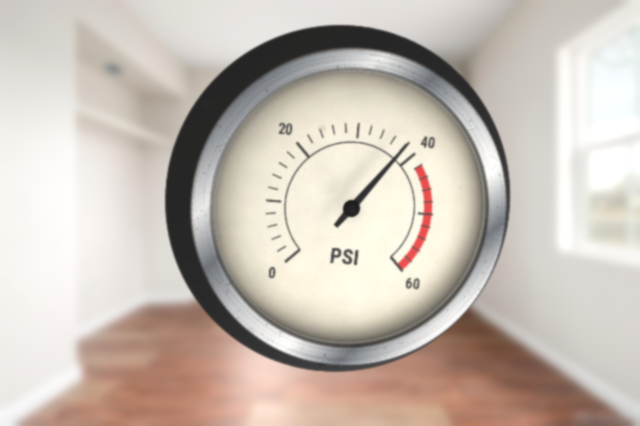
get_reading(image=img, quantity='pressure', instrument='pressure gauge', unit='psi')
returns 38 psi
